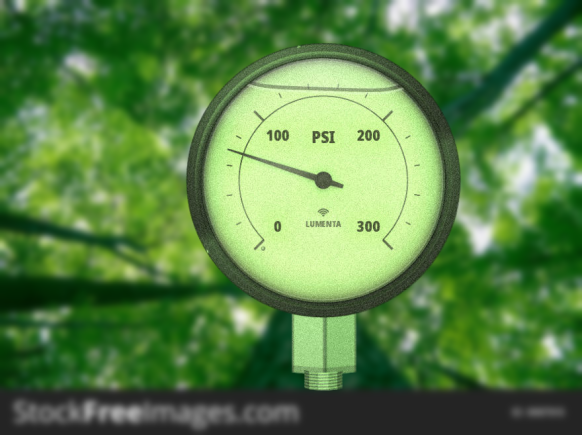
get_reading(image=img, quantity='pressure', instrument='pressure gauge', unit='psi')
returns 70 psi
